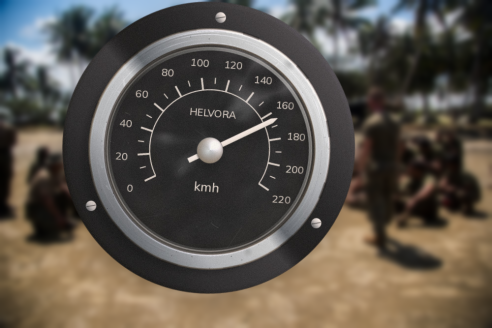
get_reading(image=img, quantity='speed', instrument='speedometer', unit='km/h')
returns 165 km/h
